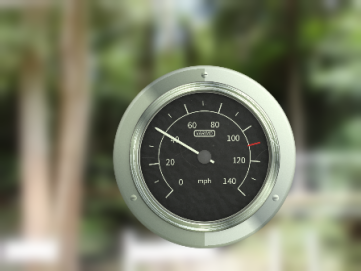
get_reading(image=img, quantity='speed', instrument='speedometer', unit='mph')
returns 40 mph
